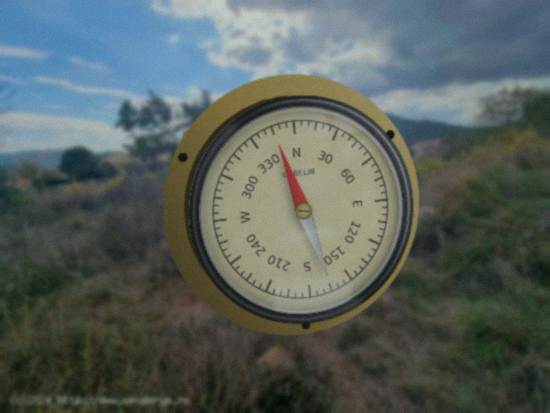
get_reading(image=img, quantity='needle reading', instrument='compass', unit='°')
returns 345 °
